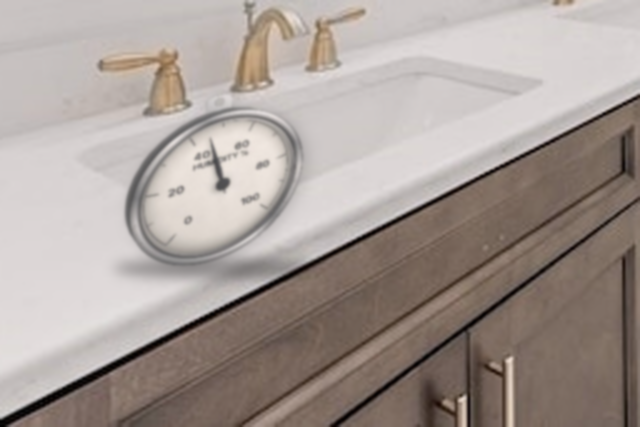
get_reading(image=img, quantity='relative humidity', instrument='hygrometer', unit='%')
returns 45 %
